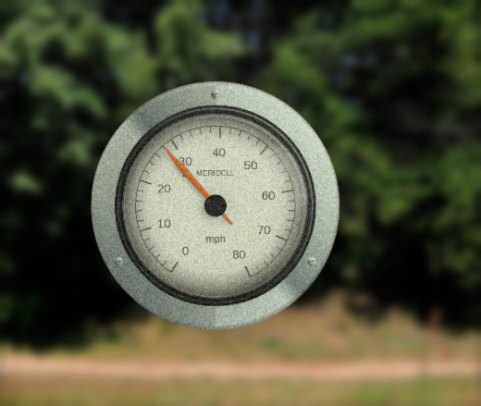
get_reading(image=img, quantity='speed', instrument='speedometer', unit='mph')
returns 28 mph
